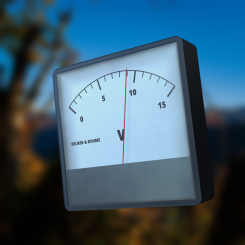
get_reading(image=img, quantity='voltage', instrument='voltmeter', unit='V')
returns 9 V
